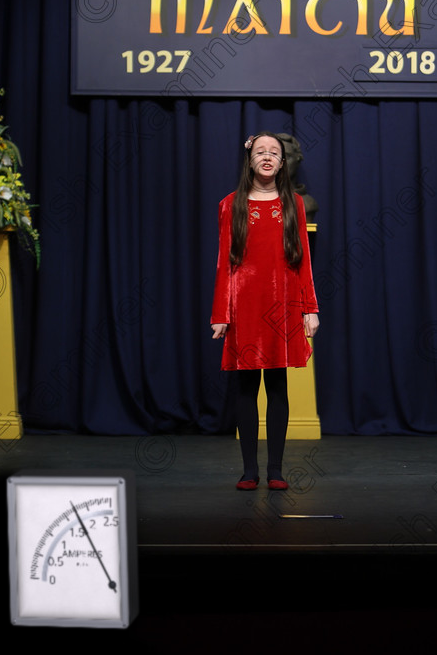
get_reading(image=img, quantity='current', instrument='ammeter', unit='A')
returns 1.75 A
